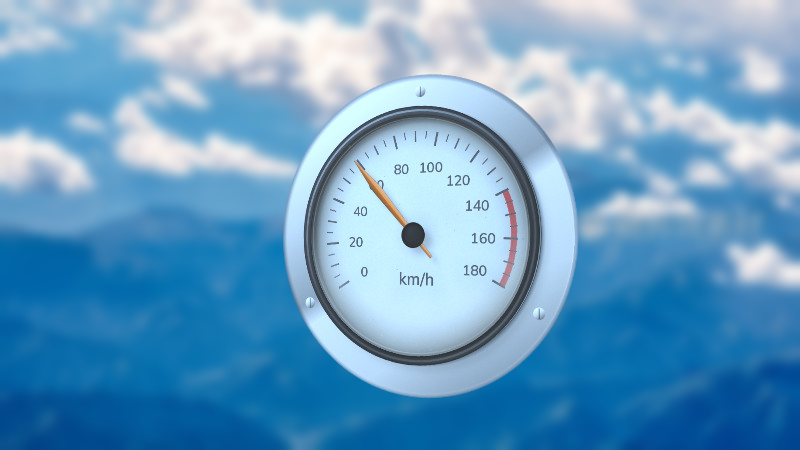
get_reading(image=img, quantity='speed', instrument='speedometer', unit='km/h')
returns 60 km/h
